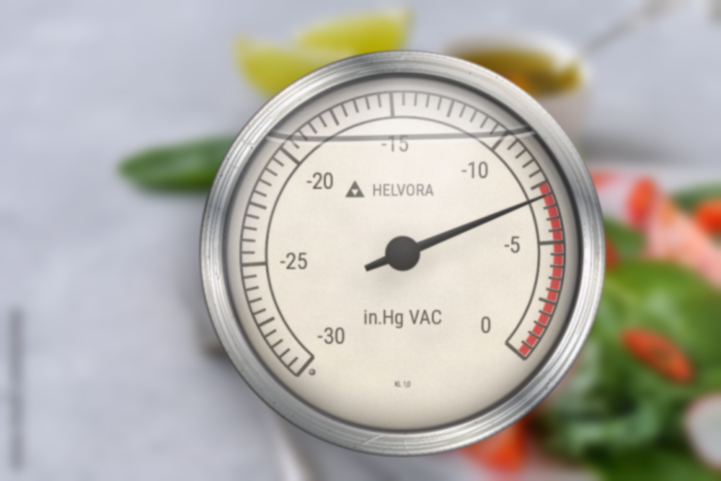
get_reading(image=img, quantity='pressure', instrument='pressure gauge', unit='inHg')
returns -7 inHg
